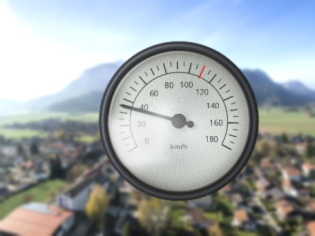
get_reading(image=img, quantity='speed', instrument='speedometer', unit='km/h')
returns 35 km/h
